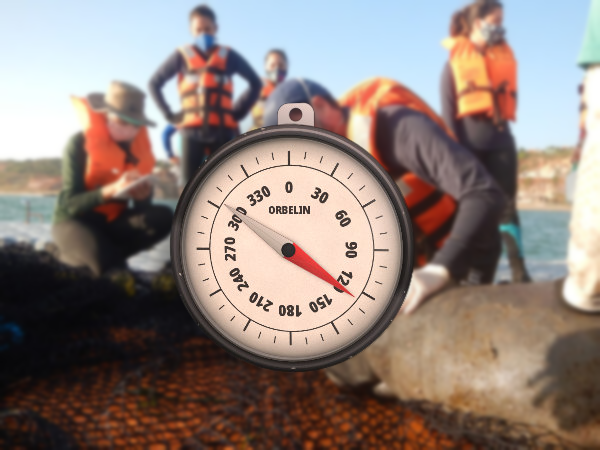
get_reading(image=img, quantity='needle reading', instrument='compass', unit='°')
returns 125 °
